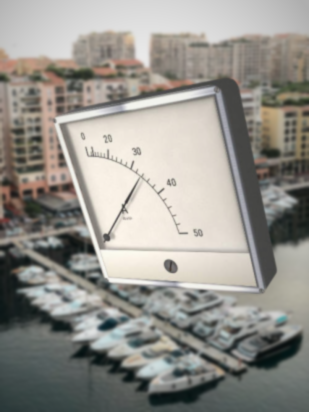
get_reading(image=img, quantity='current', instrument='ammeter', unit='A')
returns 34 A
